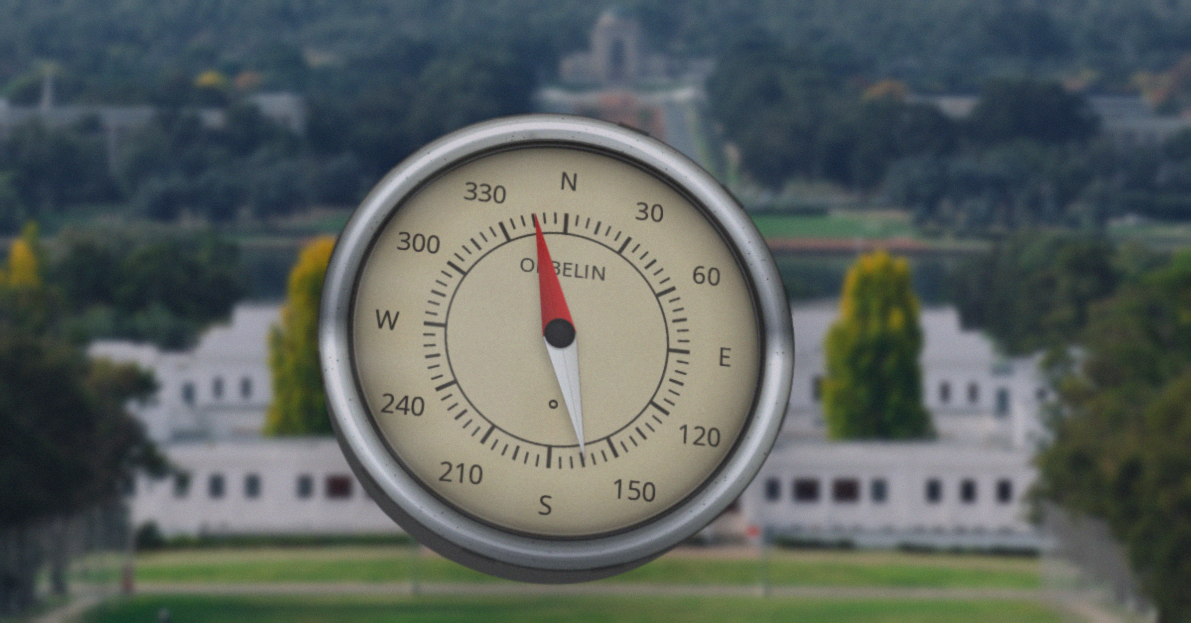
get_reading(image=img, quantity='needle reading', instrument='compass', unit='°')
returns 345 °
